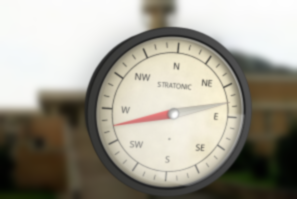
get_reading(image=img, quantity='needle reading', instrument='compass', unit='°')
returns 255 °
